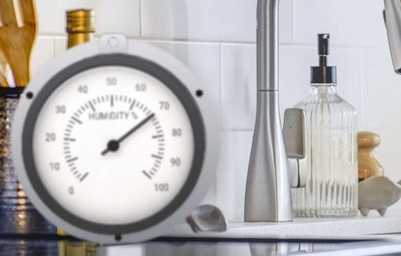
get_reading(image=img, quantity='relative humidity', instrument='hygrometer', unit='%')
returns 70 %
